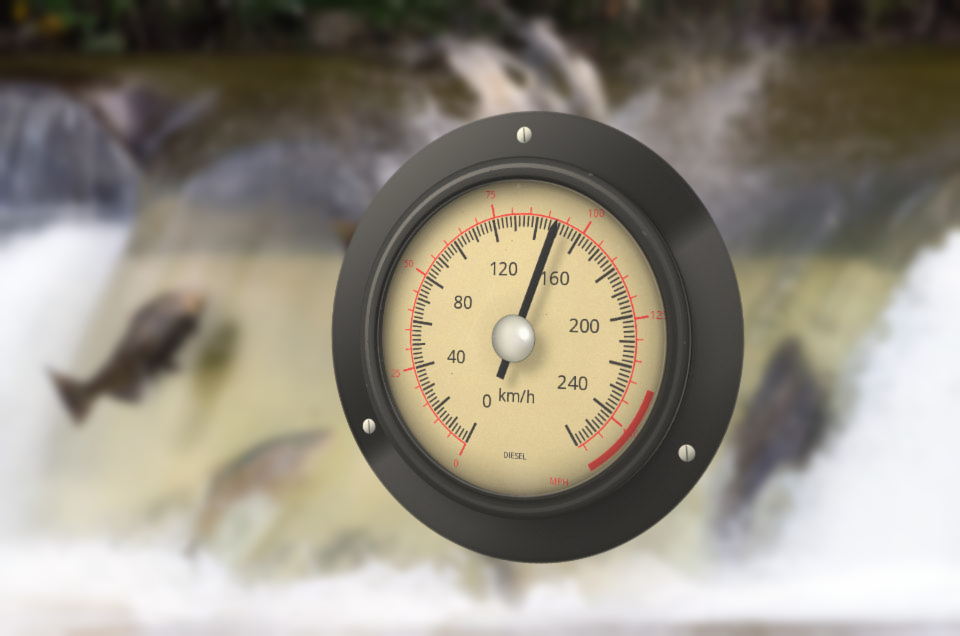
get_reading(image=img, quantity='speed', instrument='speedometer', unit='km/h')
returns 150 km/h
